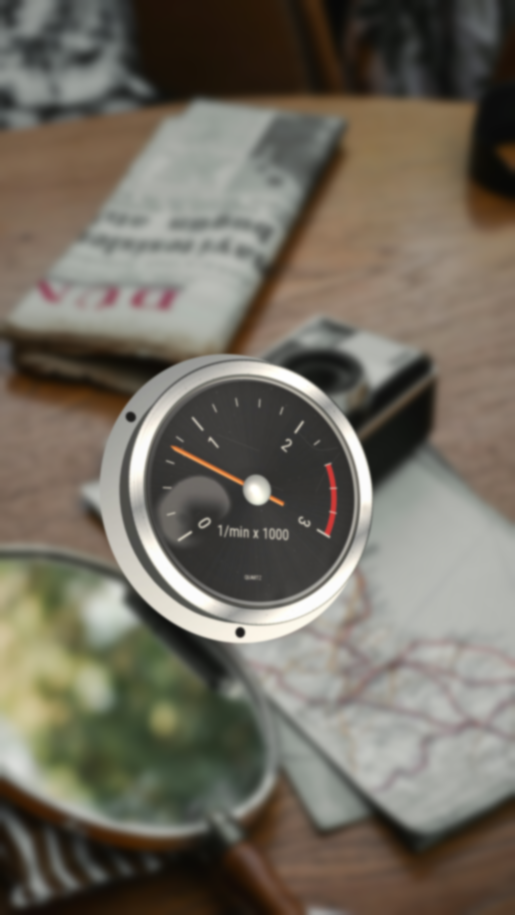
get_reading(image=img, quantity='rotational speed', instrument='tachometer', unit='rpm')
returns 700 rpm
